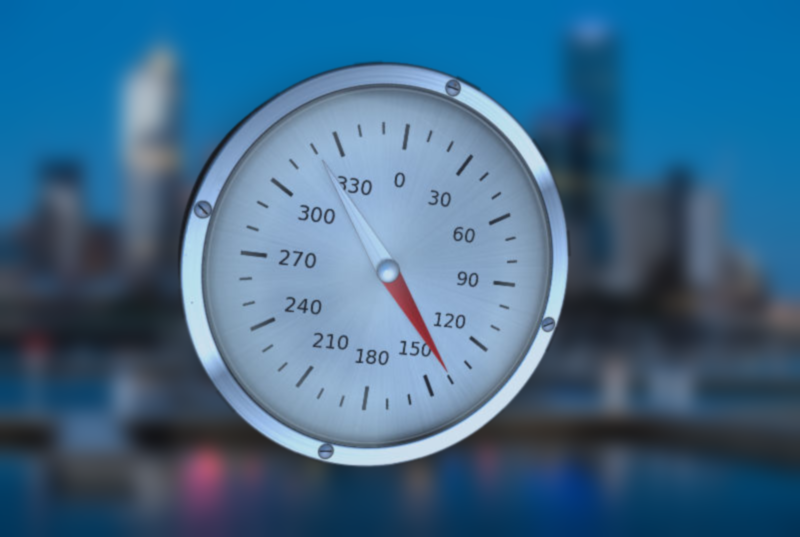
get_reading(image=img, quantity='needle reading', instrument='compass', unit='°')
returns 140 °
